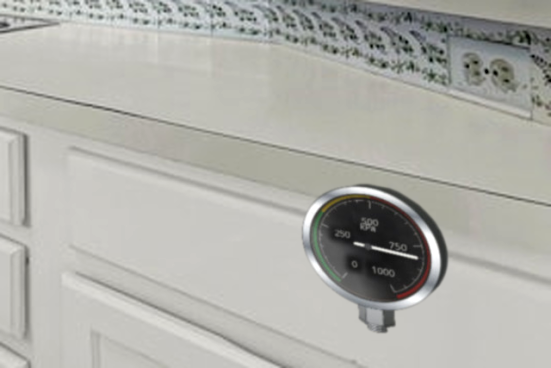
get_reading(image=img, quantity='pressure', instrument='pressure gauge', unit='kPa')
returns 800 kPa
